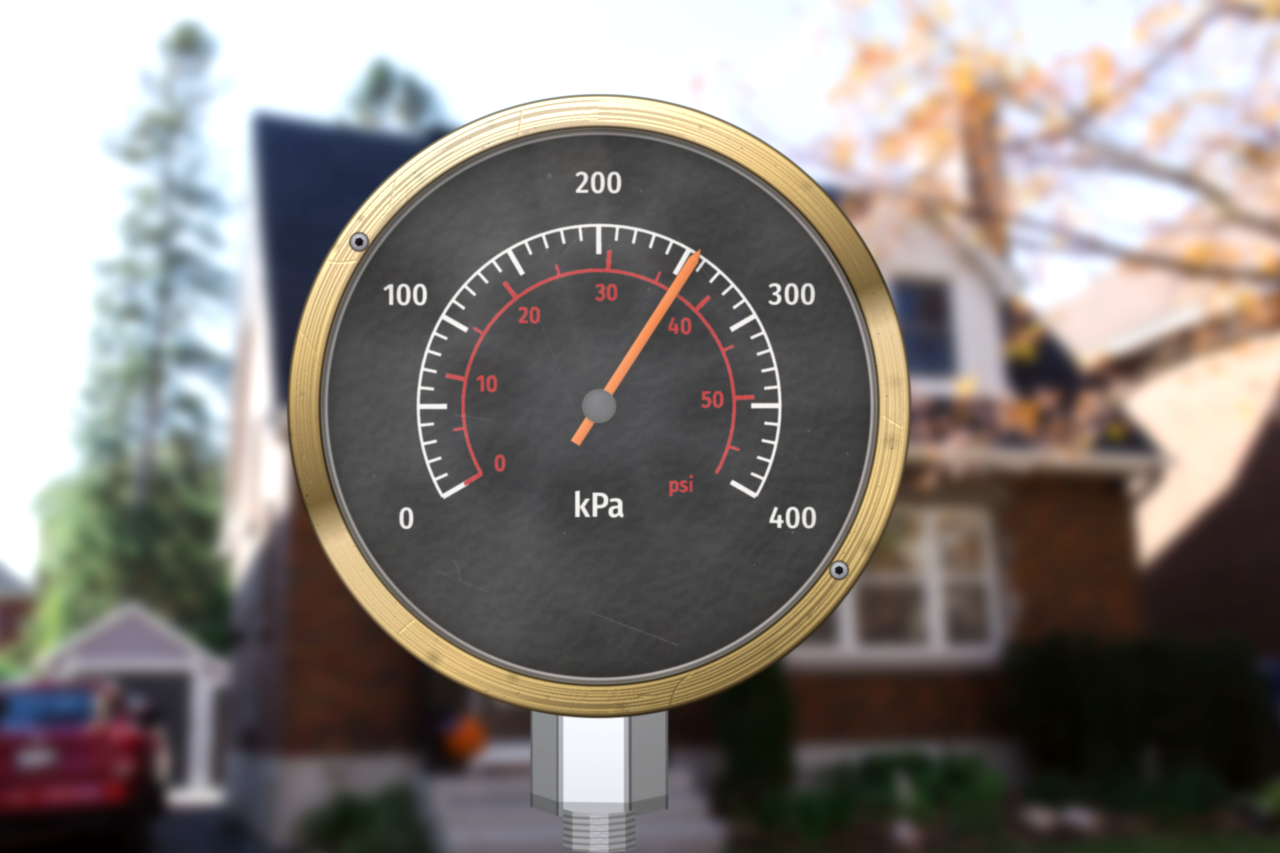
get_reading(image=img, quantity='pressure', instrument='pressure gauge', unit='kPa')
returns 255 kPa
